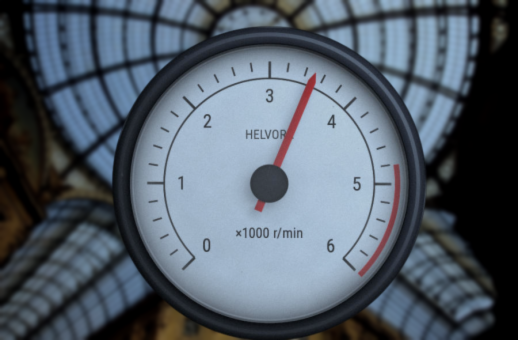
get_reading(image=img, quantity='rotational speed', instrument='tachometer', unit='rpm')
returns 3500 rpm
